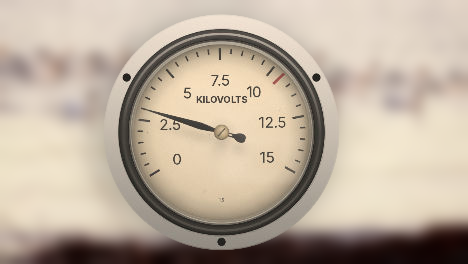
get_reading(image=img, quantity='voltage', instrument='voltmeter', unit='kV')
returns 3 kV
